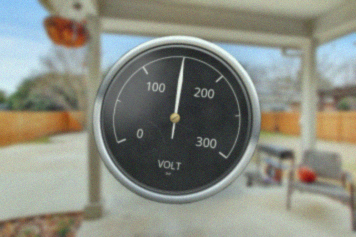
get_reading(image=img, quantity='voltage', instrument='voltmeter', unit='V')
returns 150 V
